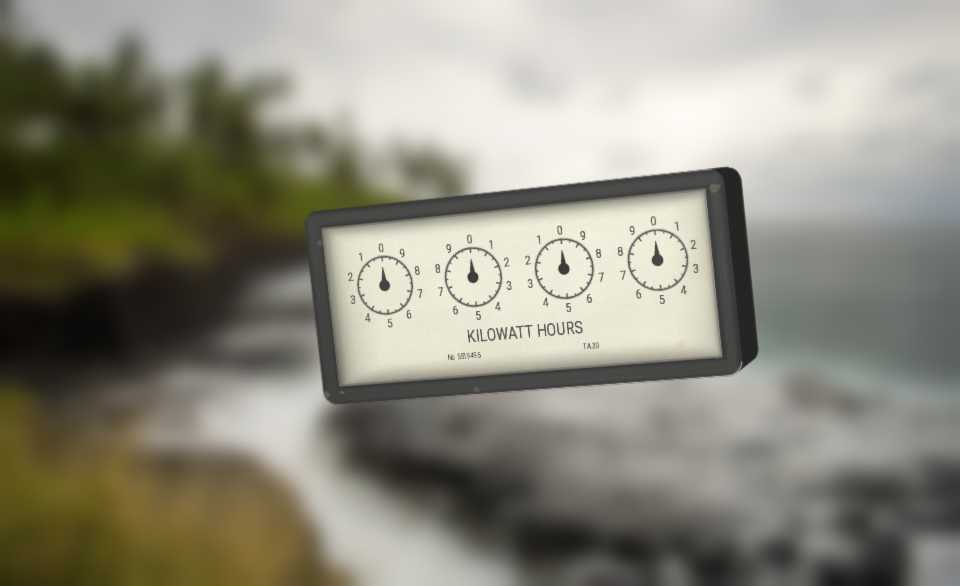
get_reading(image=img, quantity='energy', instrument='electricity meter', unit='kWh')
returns 0 kWh
